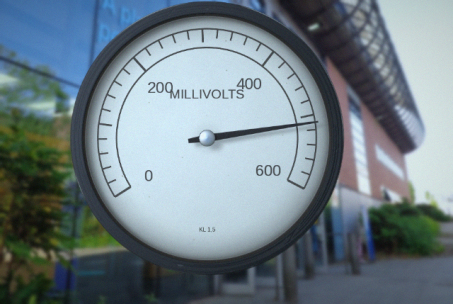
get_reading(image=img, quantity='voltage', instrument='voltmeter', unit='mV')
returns 510 mV
